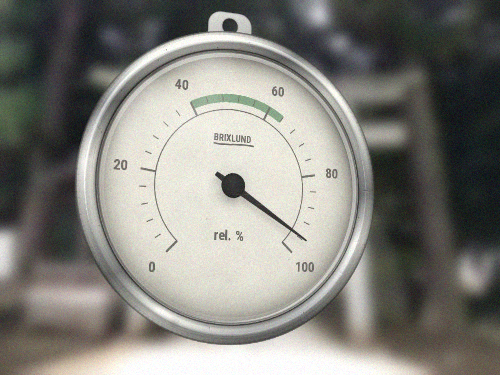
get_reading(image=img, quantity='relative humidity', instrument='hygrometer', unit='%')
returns 96 %
